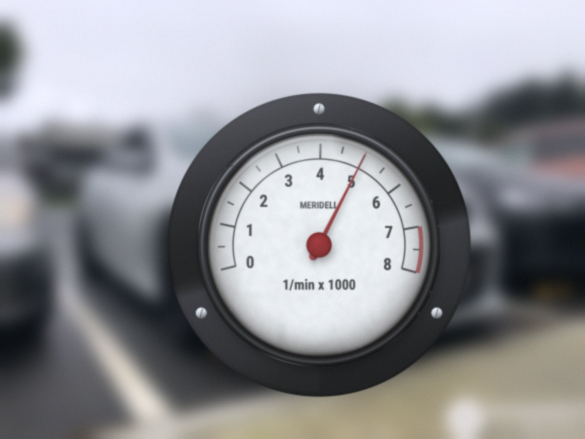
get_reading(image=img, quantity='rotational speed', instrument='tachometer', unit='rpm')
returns 5000 rpm
